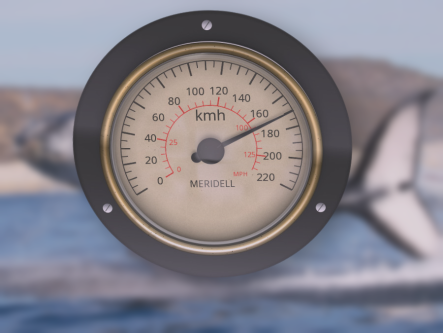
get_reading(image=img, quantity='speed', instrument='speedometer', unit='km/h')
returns 170 km/h
